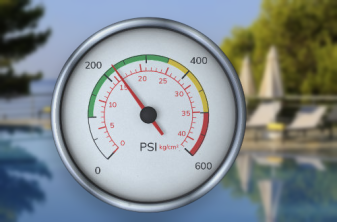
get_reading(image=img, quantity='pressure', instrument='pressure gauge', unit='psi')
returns 225 psi
